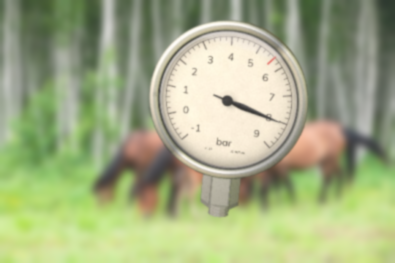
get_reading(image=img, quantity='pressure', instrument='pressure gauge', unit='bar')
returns 8 bar
